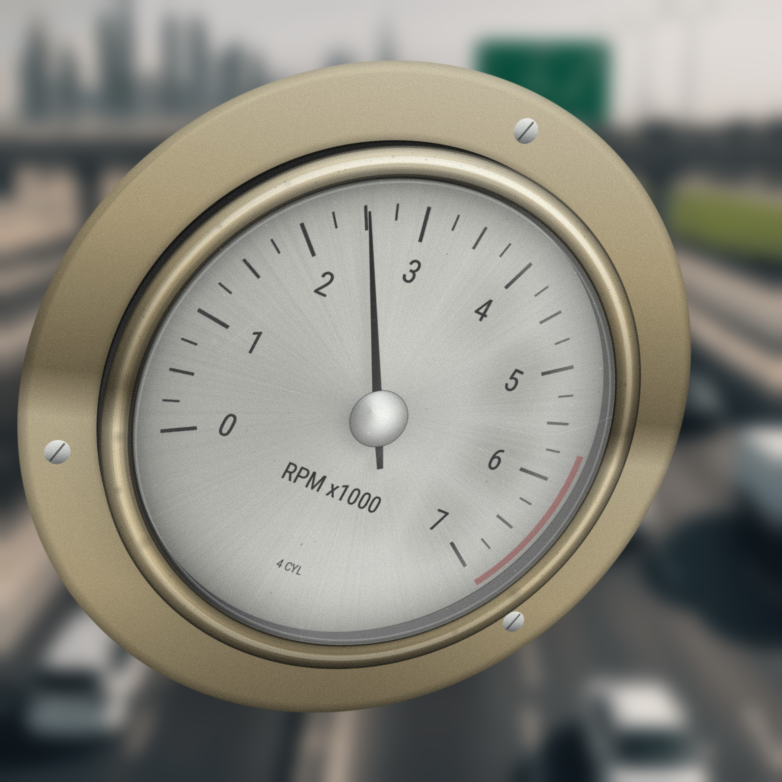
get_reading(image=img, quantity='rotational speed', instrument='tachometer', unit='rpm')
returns 2500 rpm
